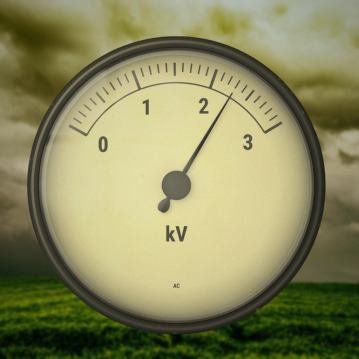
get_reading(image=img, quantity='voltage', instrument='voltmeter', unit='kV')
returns 2.3 kV
